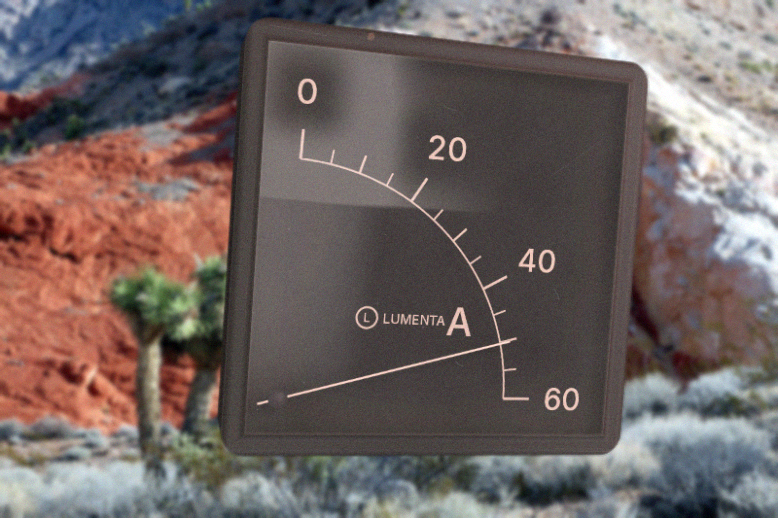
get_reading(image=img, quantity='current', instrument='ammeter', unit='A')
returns 50 A
